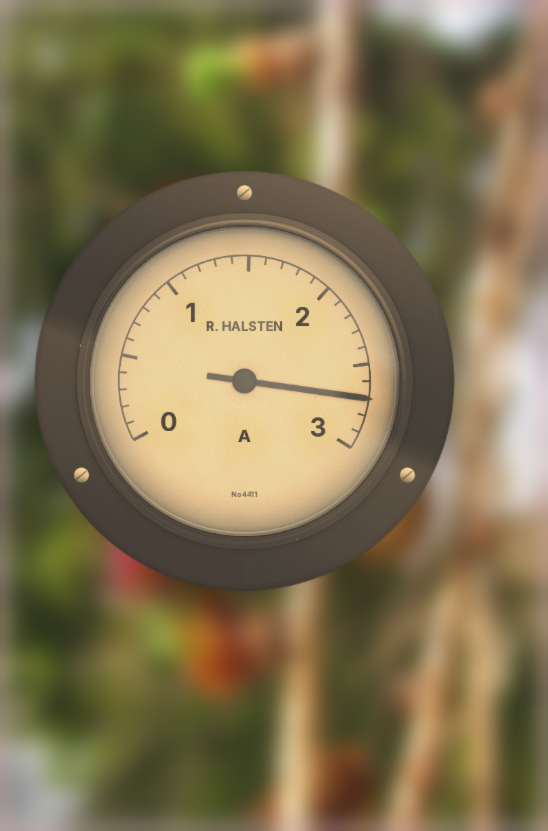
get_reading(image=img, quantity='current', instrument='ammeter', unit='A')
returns 2.7 A
